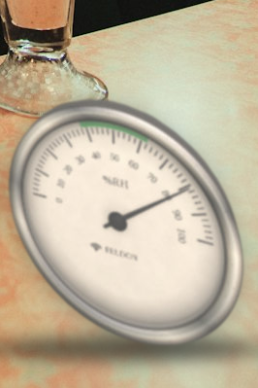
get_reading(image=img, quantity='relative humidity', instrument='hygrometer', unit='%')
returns 80 %
